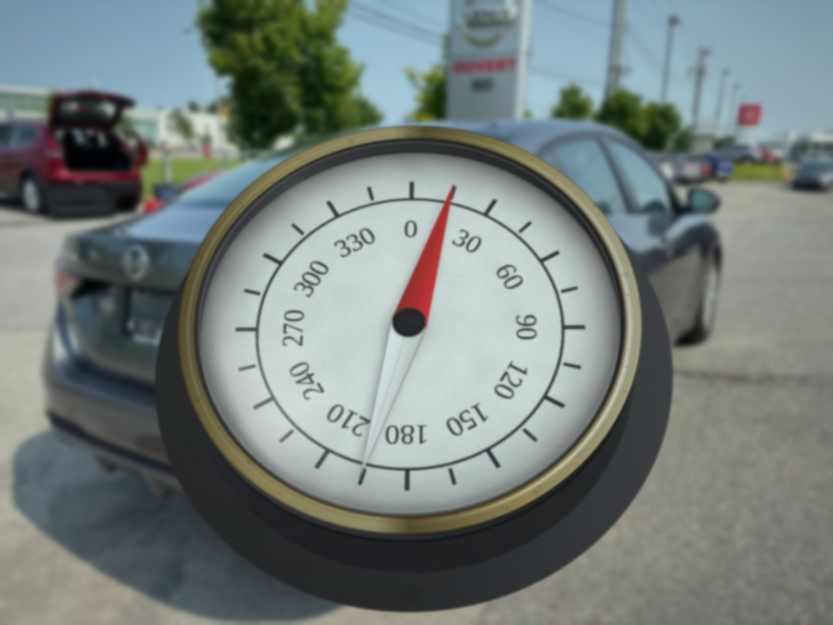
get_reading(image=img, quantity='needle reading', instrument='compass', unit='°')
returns 15 °
